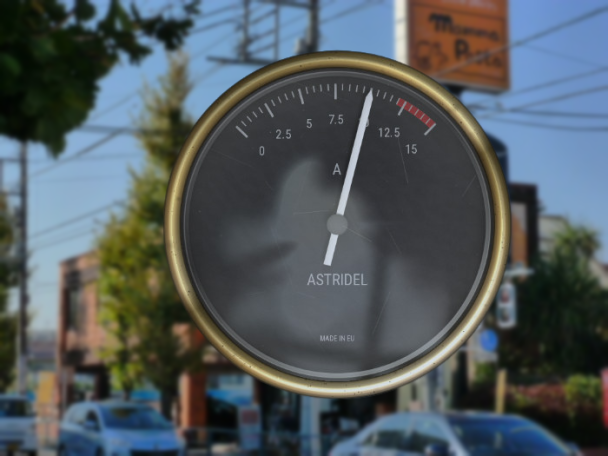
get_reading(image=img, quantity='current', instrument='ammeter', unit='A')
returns 10 A
